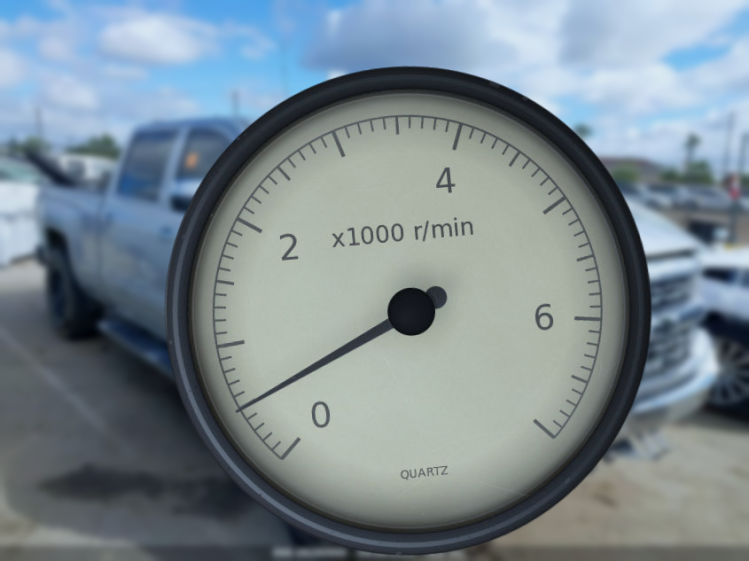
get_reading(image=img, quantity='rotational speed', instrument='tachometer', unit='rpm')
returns 500 rpm
